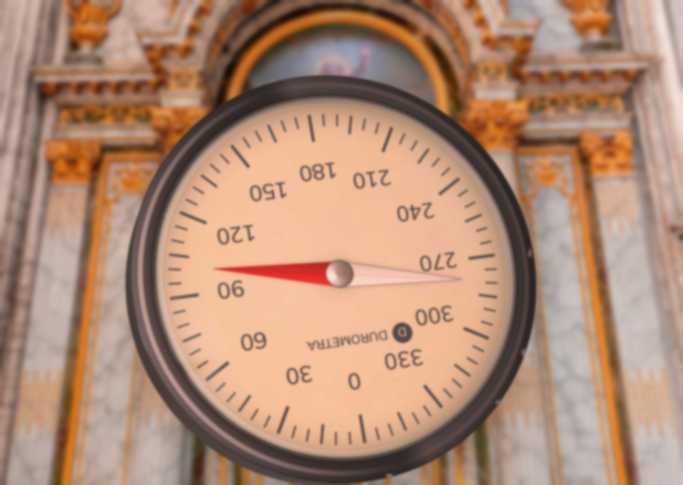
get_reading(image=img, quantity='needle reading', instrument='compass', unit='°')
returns 100 °
